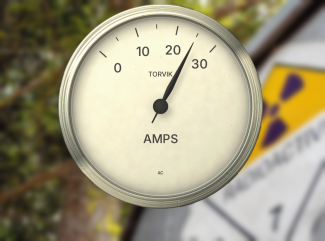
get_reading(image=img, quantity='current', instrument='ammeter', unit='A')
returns 25 A
